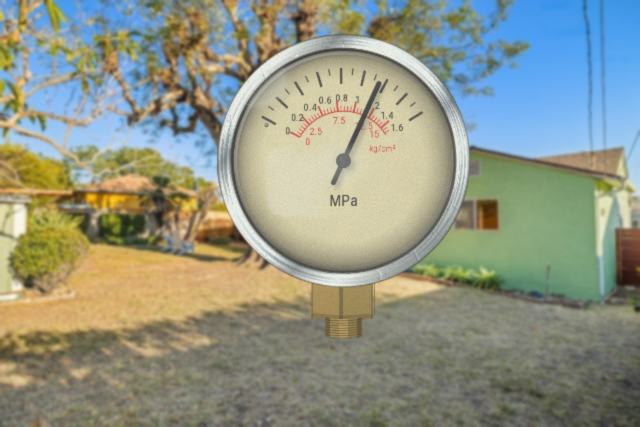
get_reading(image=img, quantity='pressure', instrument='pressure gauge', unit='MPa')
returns 1.15 MPa
